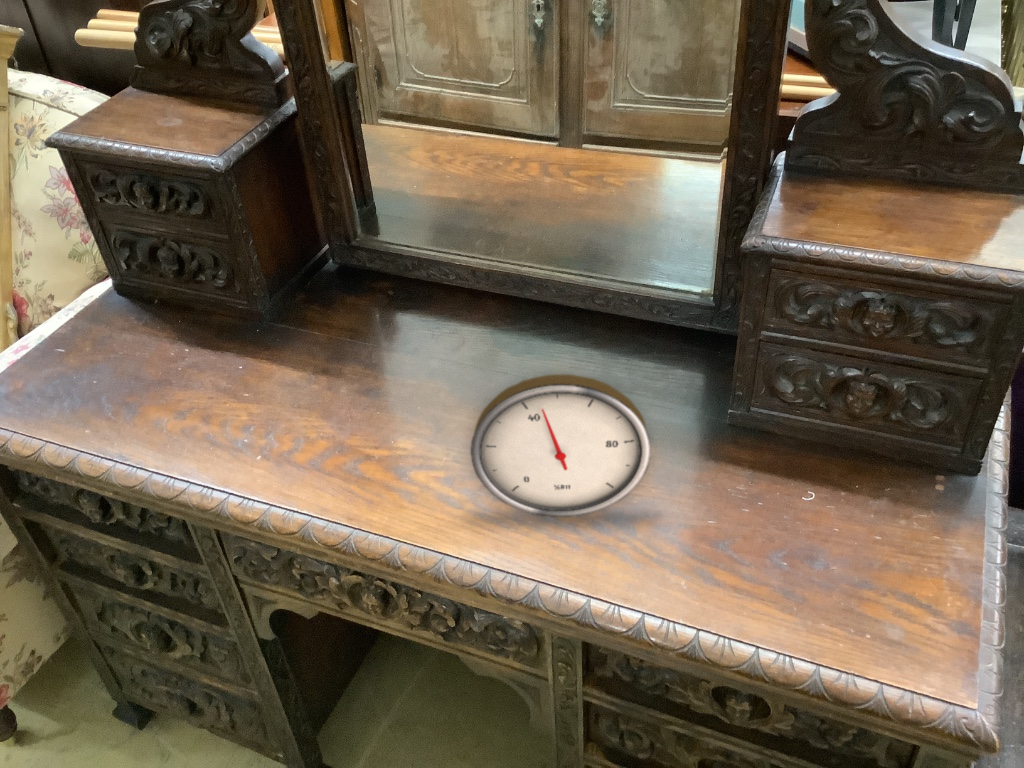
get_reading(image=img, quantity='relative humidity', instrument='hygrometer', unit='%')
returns 45 %
